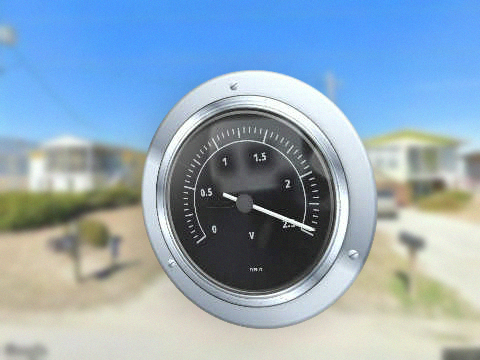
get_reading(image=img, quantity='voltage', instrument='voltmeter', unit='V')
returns 2.45 V
